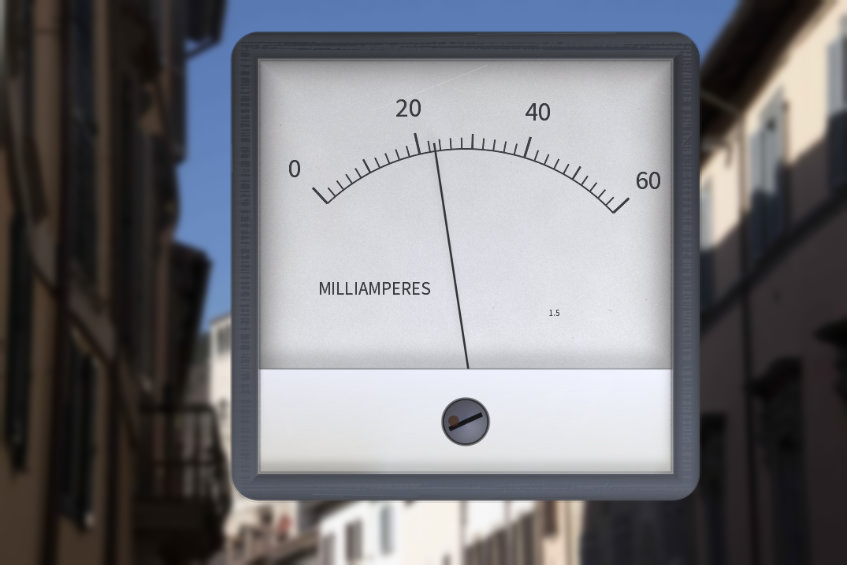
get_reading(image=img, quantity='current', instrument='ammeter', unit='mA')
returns 23 mA
